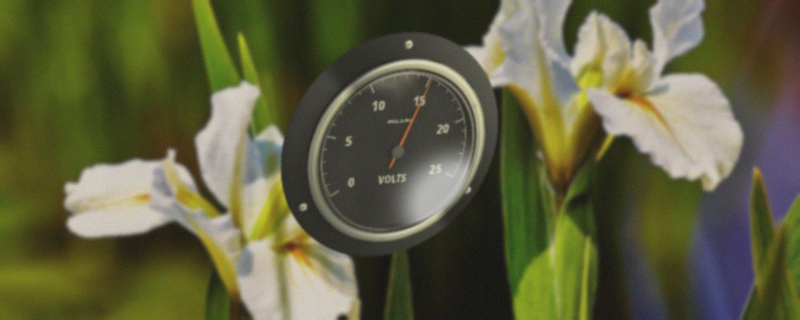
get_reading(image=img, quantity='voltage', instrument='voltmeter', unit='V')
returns 15 V
